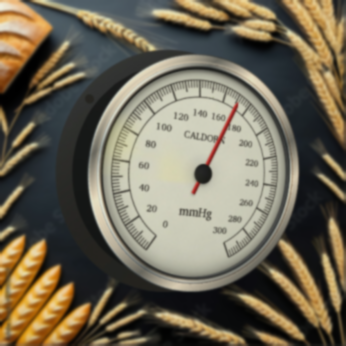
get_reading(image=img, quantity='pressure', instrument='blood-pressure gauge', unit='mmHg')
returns 170 mmHg
